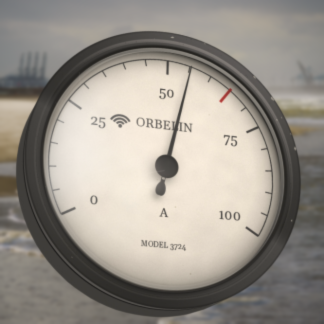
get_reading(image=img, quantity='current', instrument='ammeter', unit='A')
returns 55 A
